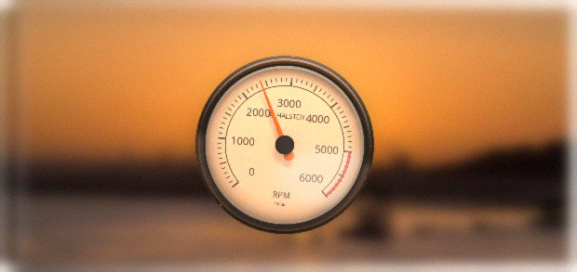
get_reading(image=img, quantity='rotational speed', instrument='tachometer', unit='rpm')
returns 2400 rpm
